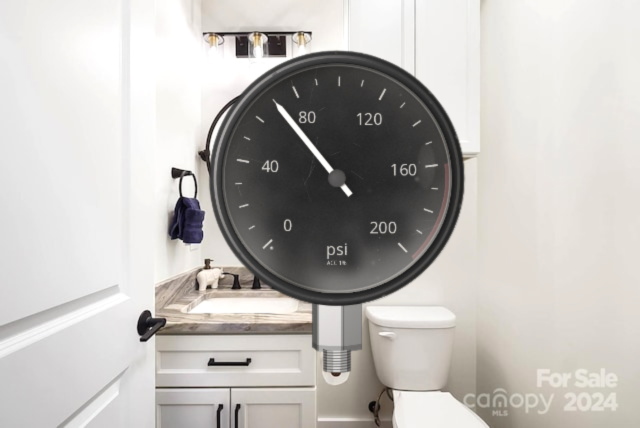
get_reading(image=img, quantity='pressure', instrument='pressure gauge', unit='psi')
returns 70 psi
